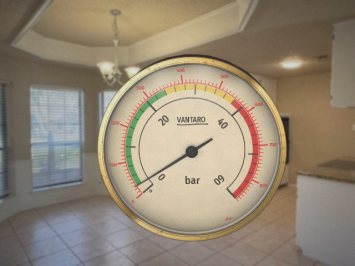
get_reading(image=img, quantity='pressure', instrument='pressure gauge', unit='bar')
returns 2 bar
